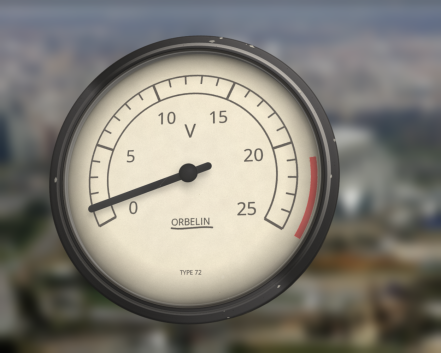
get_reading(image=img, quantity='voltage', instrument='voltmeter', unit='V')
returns 1 V
